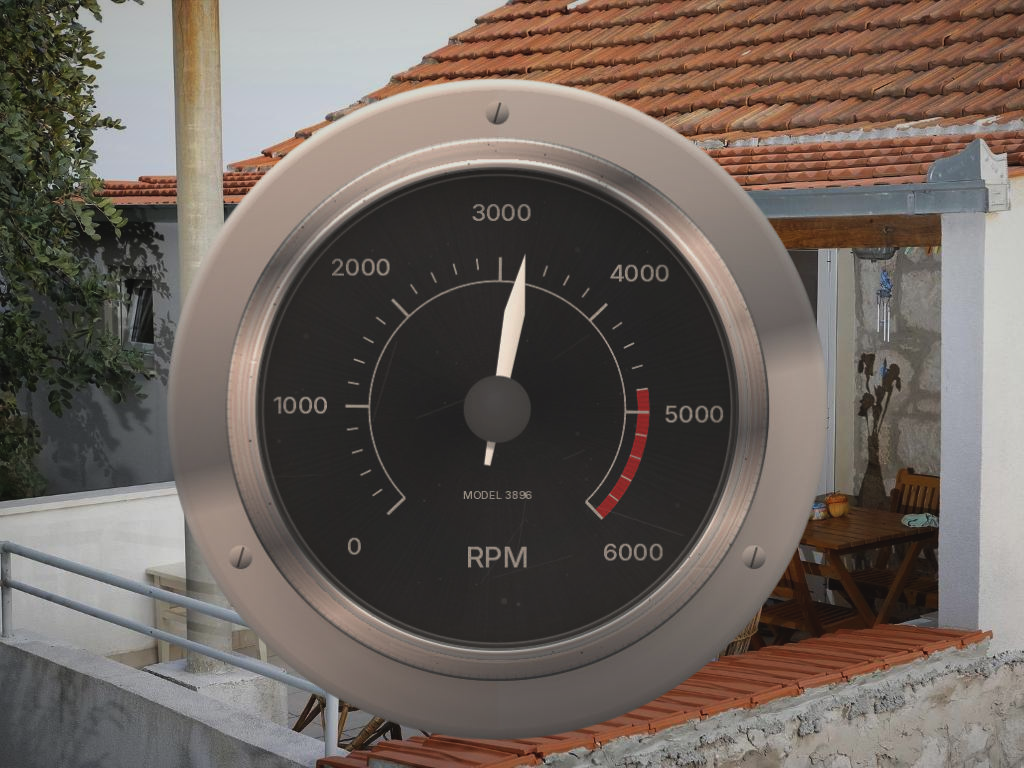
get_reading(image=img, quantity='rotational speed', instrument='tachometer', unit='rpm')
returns 3200 rpm
